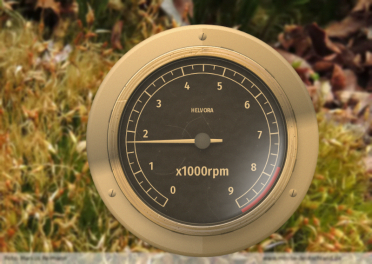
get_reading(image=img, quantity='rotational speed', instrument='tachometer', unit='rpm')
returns 1750 rpm
